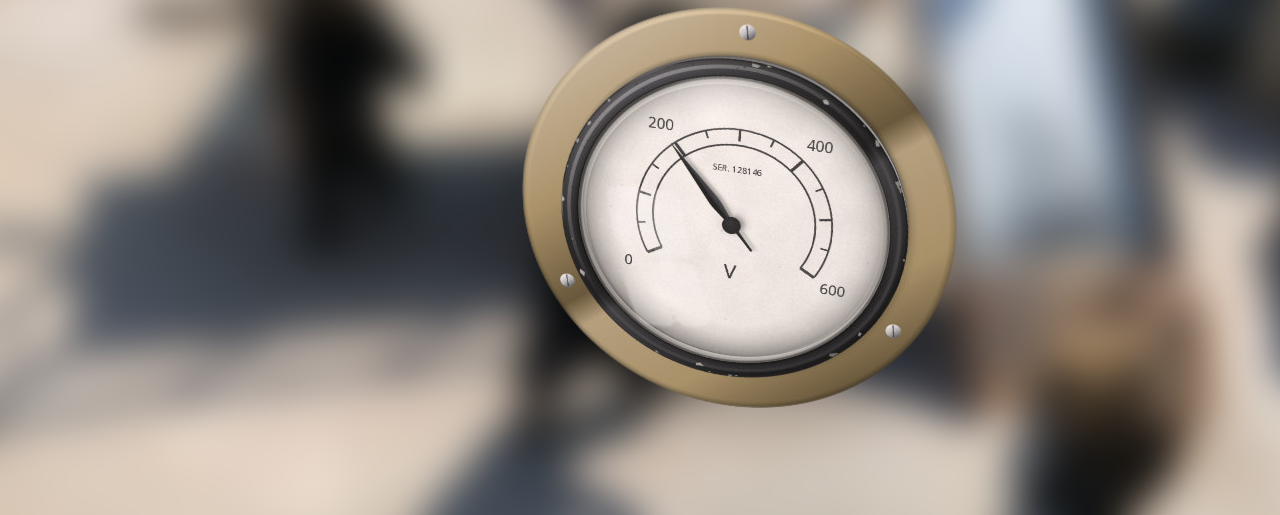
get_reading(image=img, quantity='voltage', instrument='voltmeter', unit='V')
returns 200 V
